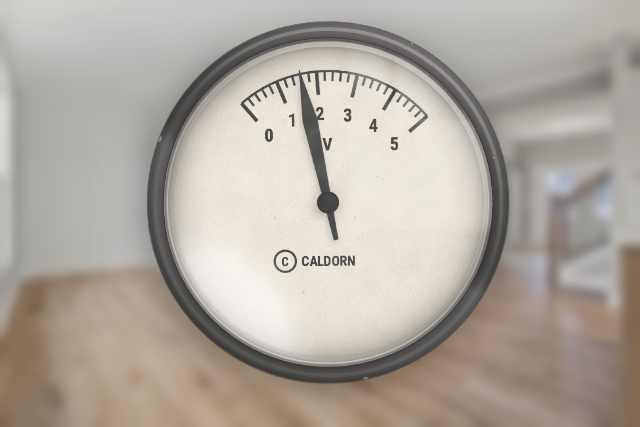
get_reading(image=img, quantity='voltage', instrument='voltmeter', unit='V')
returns 1.6 V
